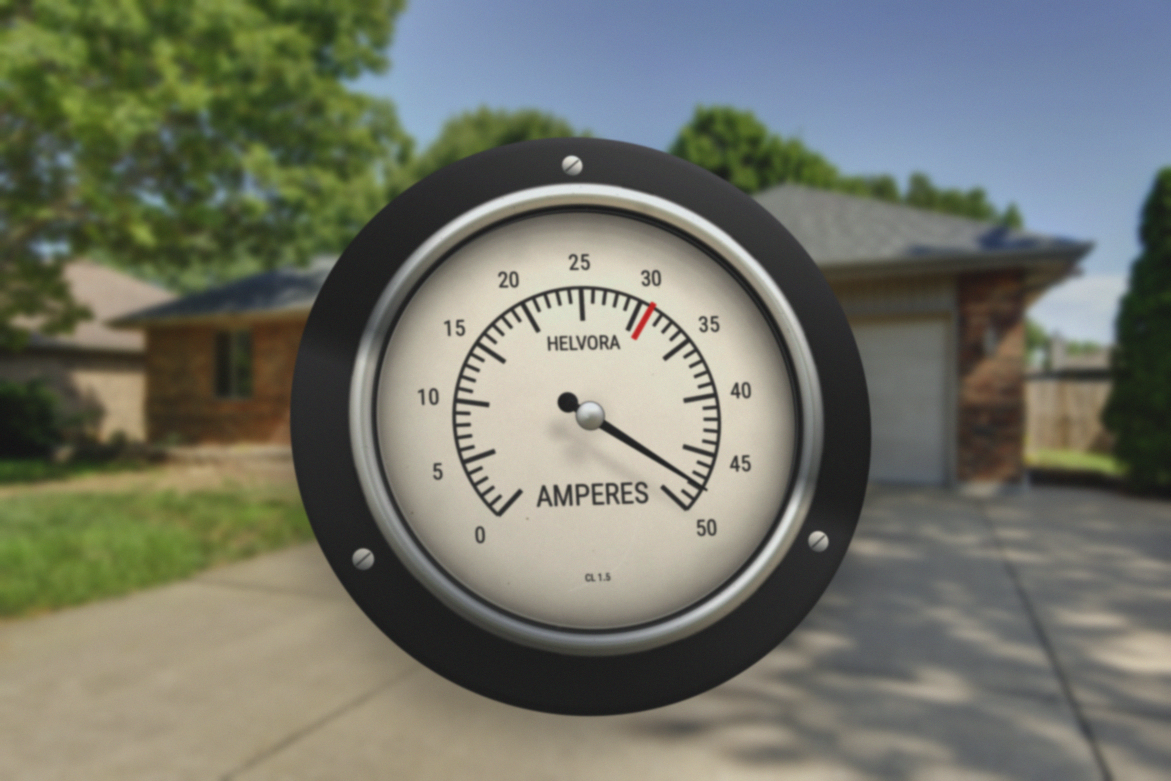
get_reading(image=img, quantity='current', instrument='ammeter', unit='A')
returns 48 A
